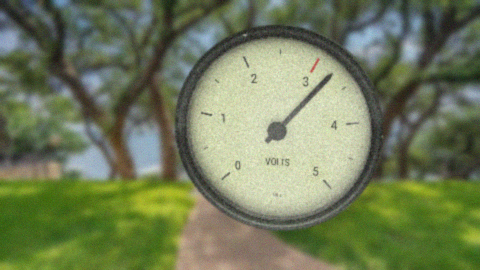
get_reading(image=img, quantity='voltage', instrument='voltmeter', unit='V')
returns 3.25 V
